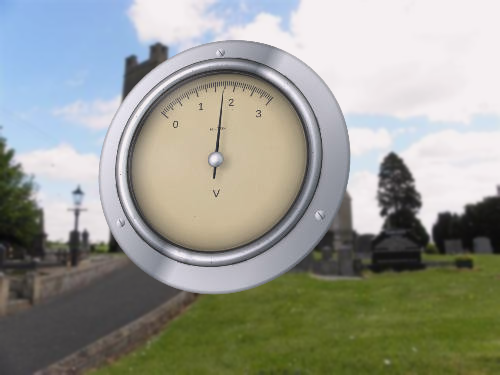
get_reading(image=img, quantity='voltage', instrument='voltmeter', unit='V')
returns 1.75 V
